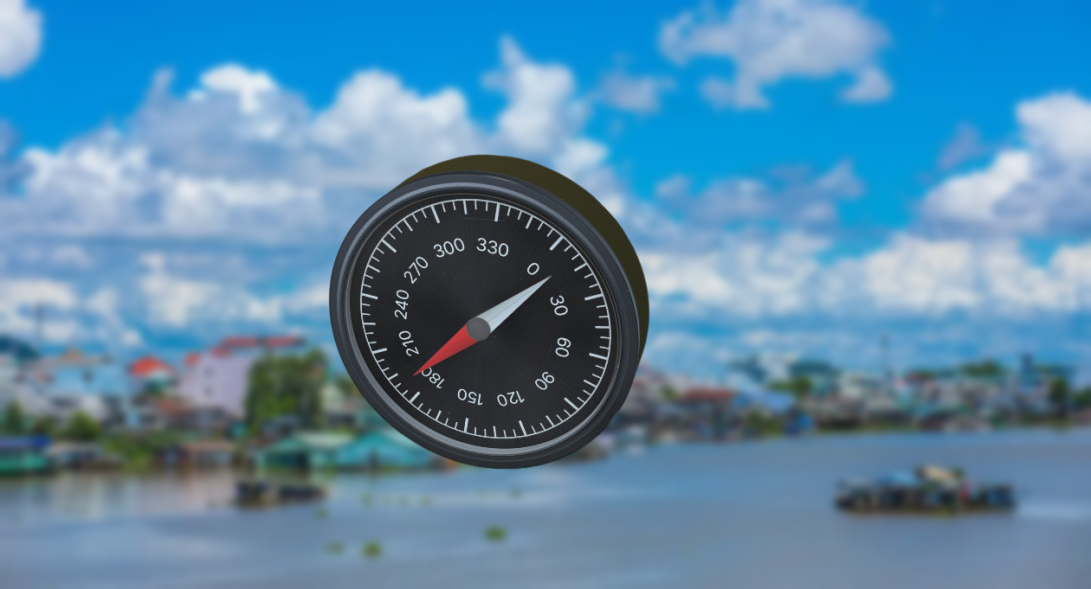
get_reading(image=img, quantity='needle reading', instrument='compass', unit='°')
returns 190 °
